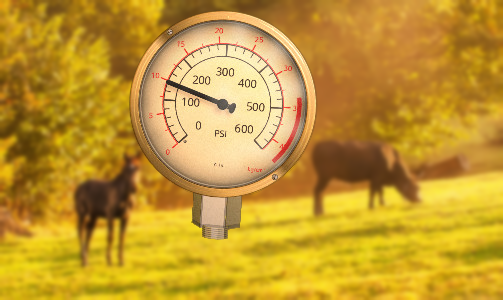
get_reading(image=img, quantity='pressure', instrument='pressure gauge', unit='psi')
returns 140 psi
